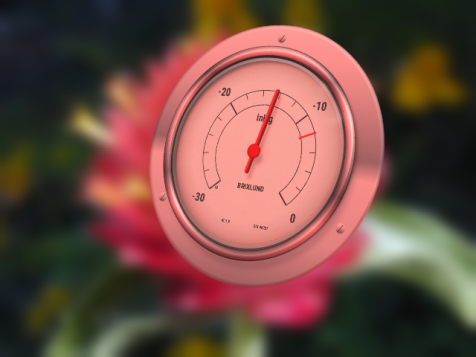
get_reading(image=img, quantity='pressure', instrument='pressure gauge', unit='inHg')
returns -14 inHg
